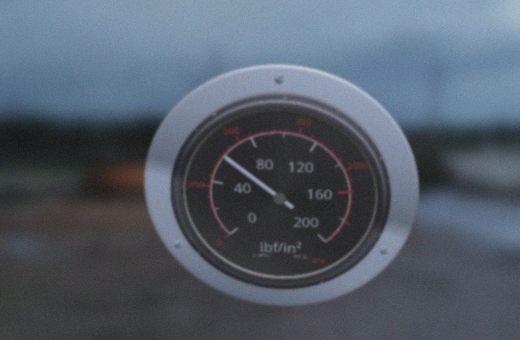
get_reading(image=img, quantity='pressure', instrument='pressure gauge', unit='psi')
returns 60 psi
